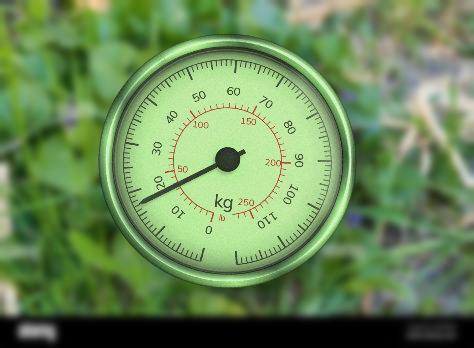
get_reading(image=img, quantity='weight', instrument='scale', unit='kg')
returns 17 kg
